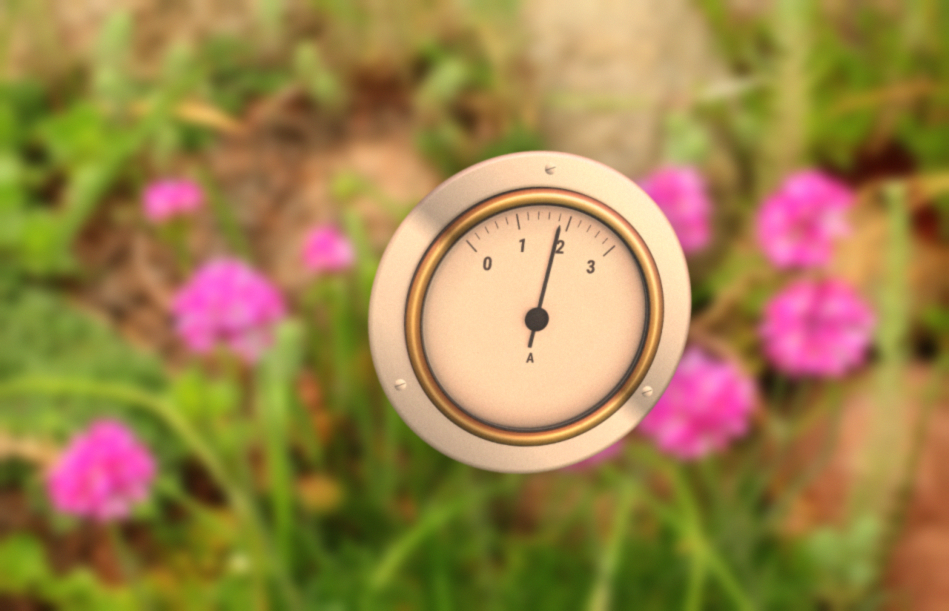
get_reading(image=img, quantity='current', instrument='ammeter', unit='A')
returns 1.8 A
